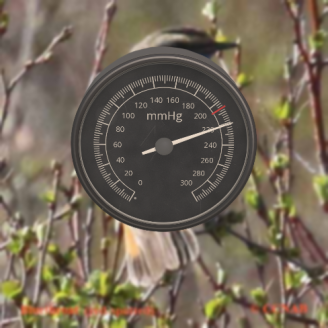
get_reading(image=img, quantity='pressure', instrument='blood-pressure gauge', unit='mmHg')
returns 220 mmHg
